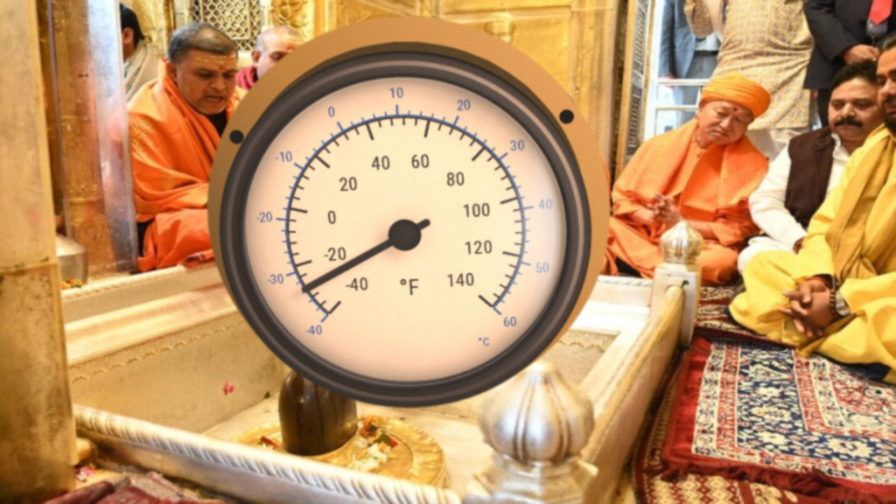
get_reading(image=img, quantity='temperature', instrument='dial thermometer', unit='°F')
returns -28 °F
